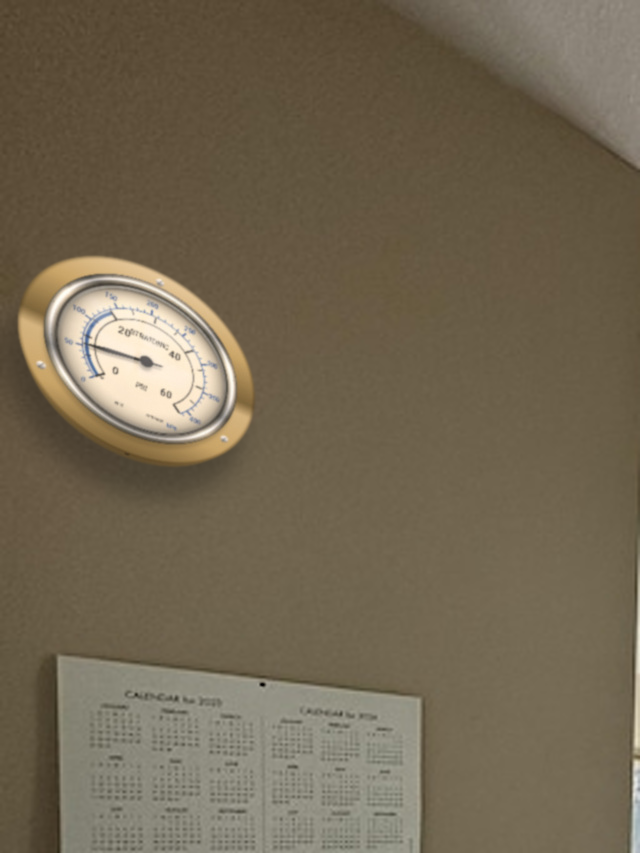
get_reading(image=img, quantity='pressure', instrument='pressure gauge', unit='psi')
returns 7.5 psi
